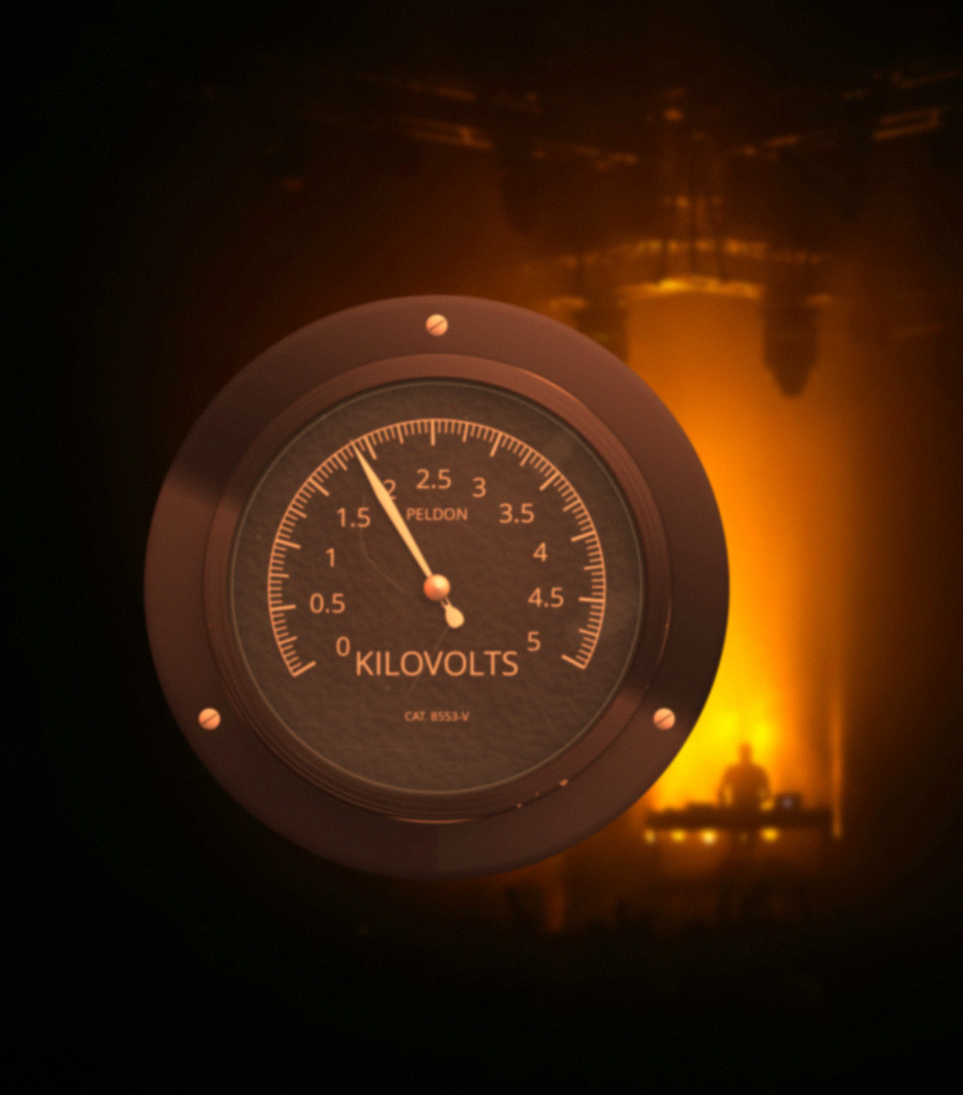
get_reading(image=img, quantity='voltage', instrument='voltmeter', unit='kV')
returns 1.9 kV
